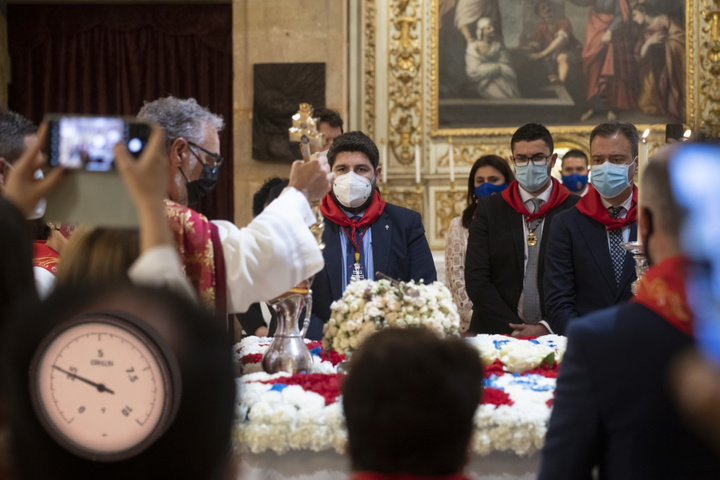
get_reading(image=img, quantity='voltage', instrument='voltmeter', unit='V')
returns 2.5 V
